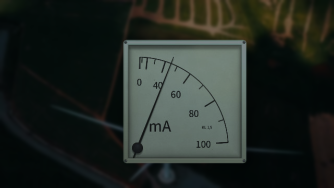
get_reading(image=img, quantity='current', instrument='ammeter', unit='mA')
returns 45 mA
